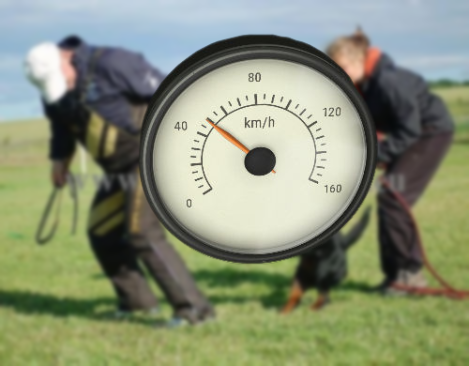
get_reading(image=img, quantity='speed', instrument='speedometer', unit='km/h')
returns 50 km/h
